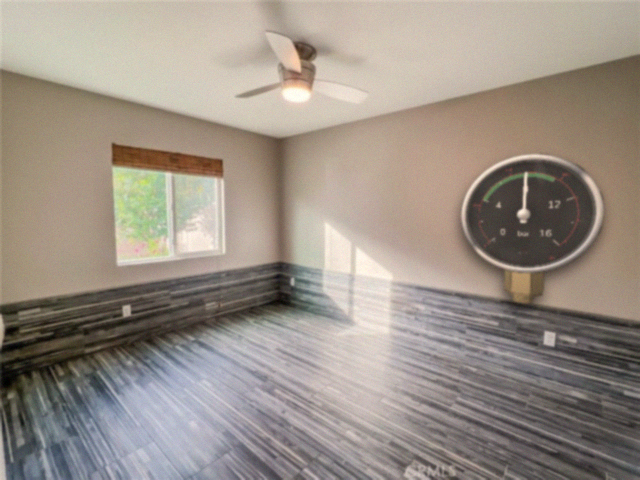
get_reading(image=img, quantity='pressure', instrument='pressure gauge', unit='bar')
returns 8 bar
